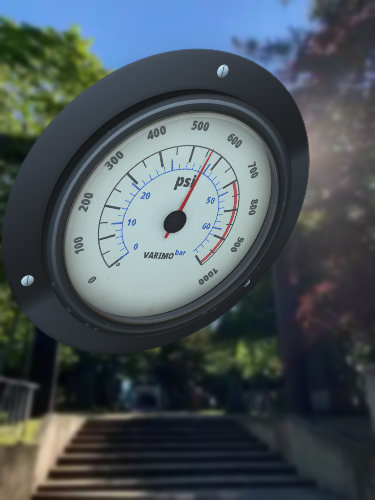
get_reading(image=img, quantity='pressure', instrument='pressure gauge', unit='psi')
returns 550 psi
